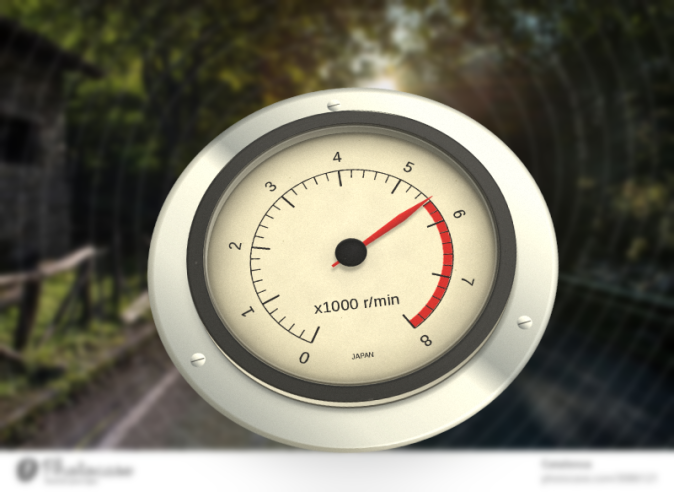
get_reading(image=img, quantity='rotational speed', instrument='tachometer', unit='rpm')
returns 5600 rpm
